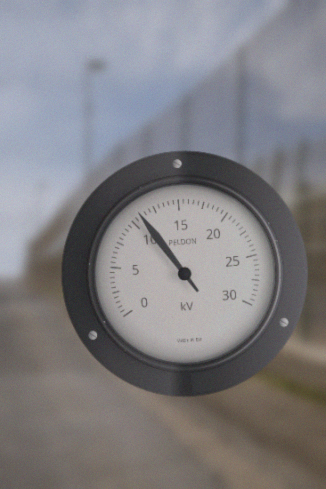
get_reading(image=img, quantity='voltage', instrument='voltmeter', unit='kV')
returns 11 kV
